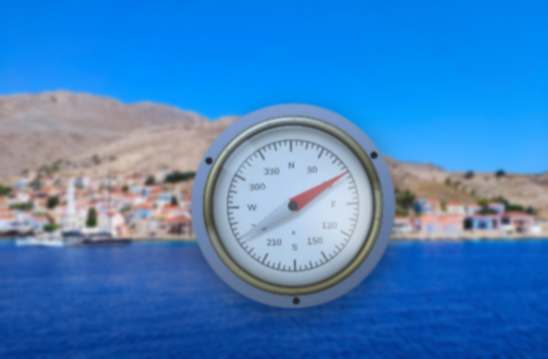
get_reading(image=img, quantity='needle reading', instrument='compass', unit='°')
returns 60 °
